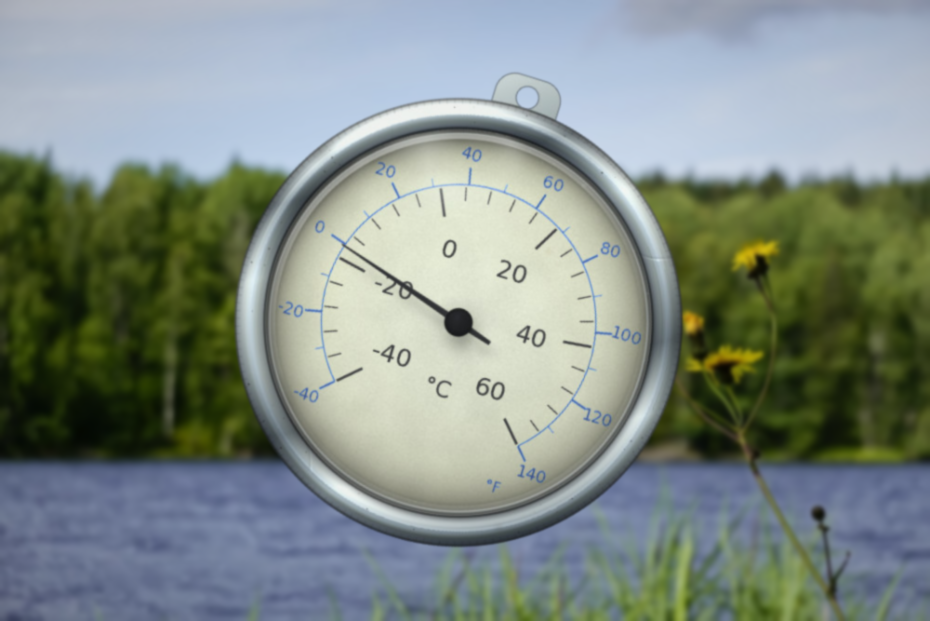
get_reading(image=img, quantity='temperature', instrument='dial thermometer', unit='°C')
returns -18 °C
